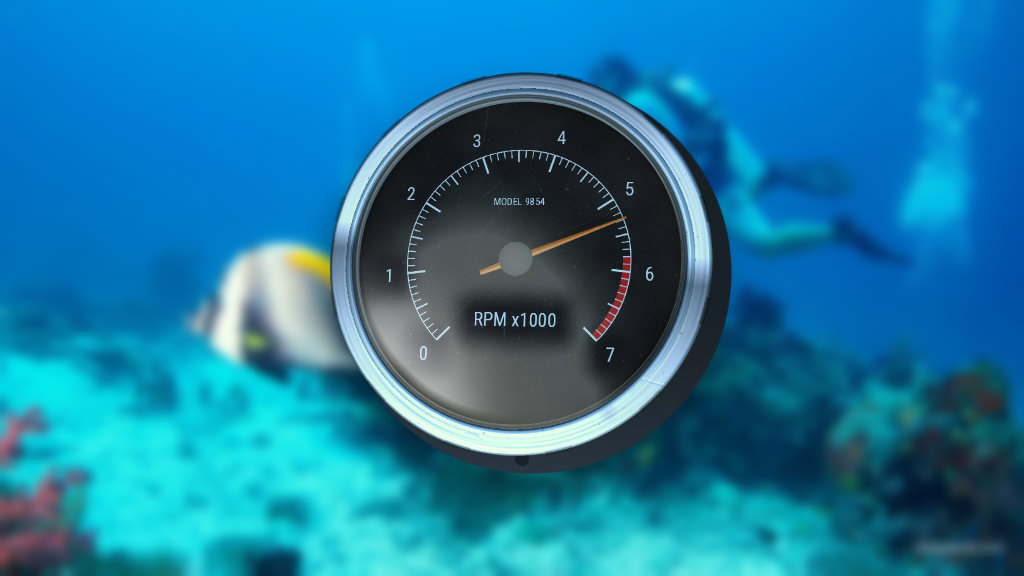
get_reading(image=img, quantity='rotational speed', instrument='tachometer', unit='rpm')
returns 5300 rpm
